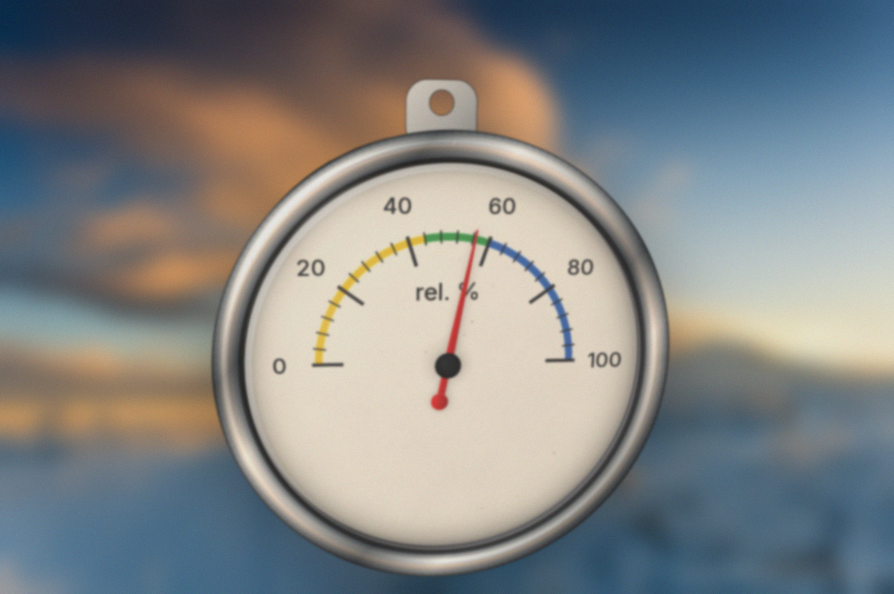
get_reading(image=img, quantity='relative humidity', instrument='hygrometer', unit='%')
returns 56 %
